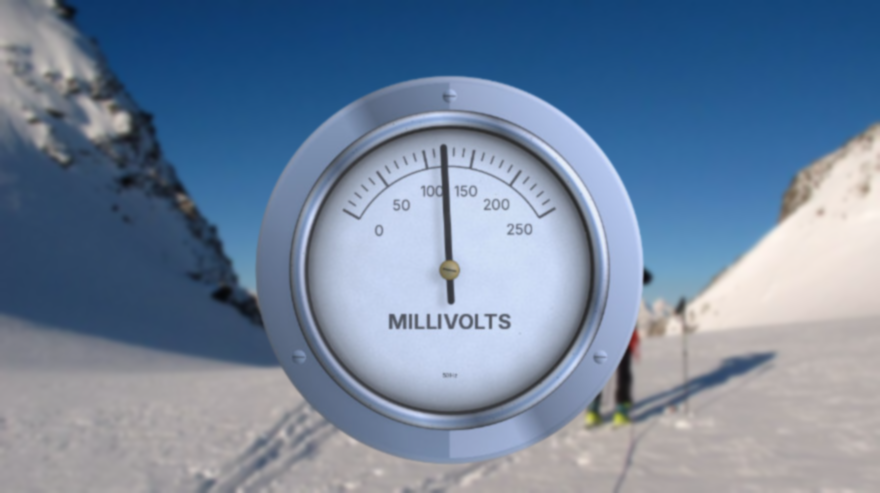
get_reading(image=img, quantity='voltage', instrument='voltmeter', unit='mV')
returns 120 mV
